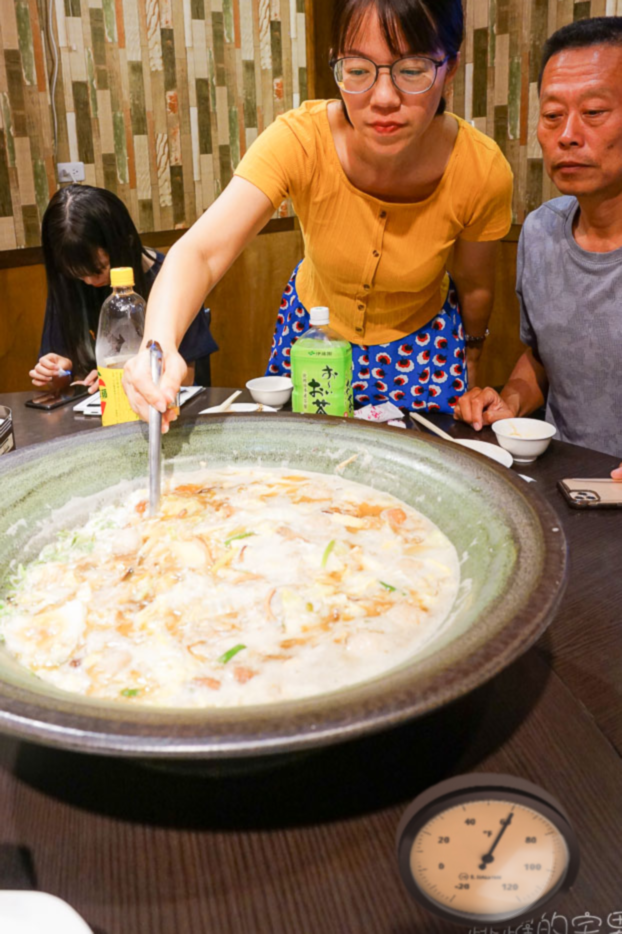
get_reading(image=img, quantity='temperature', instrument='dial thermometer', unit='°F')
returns 60 °F
